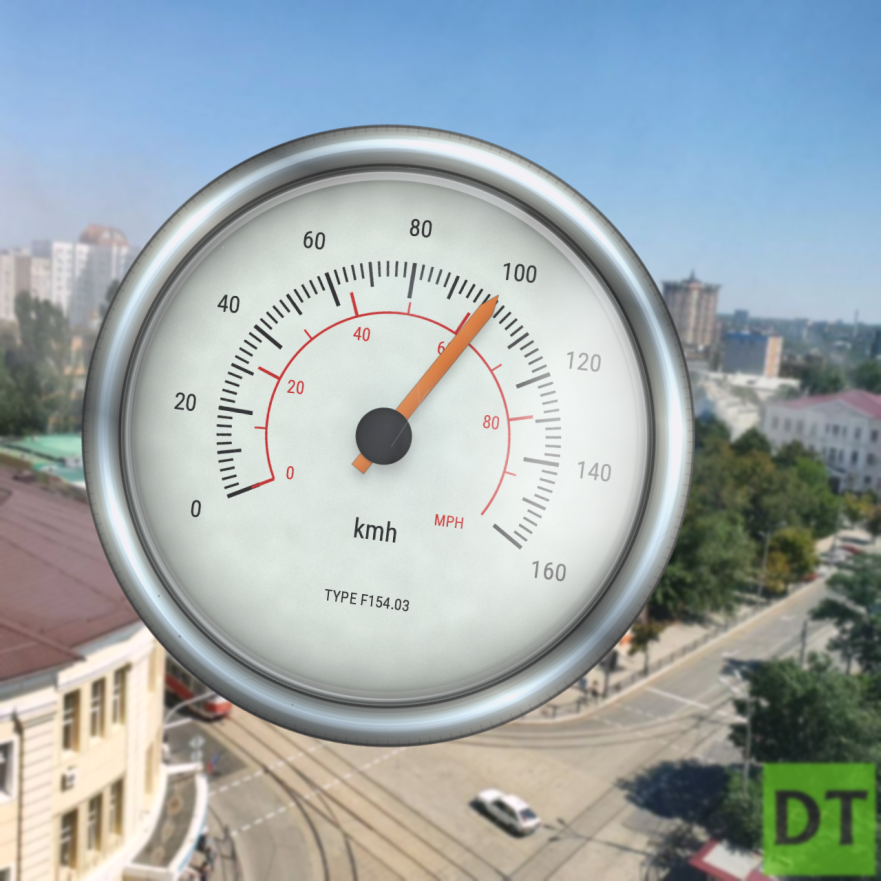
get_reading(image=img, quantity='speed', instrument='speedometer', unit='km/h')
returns 100 km/h
